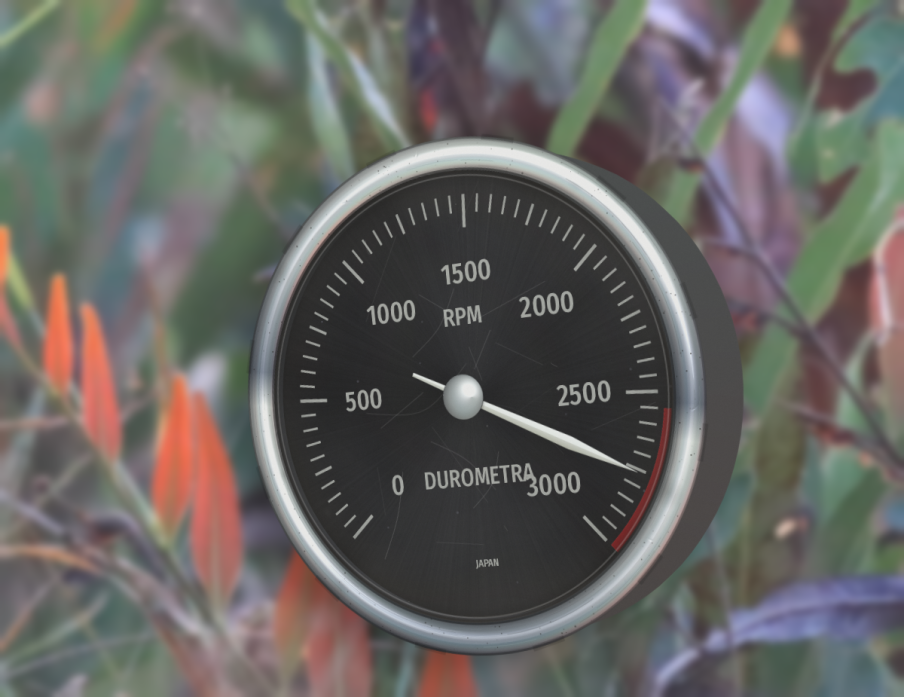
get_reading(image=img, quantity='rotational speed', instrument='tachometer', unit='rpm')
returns 2750 rpm
